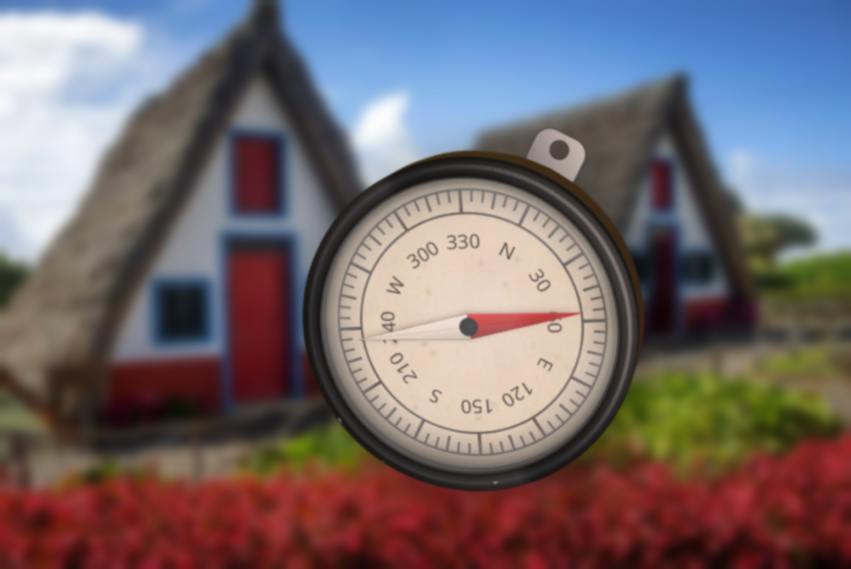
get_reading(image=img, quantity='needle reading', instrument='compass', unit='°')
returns 55 °
